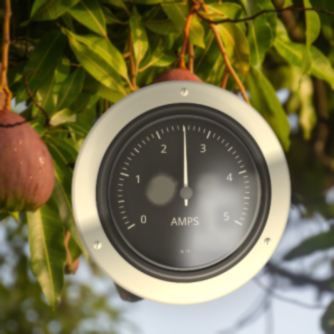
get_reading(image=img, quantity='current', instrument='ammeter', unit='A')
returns 2.5 A
